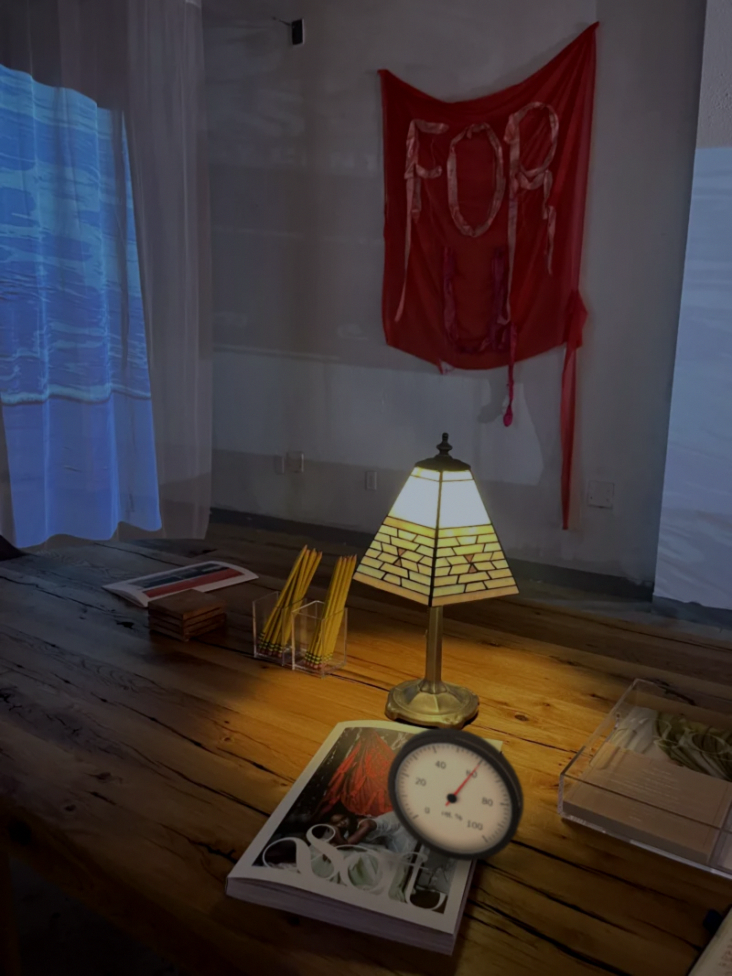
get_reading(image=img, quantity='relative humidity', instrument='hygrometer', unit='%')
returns 60 %
